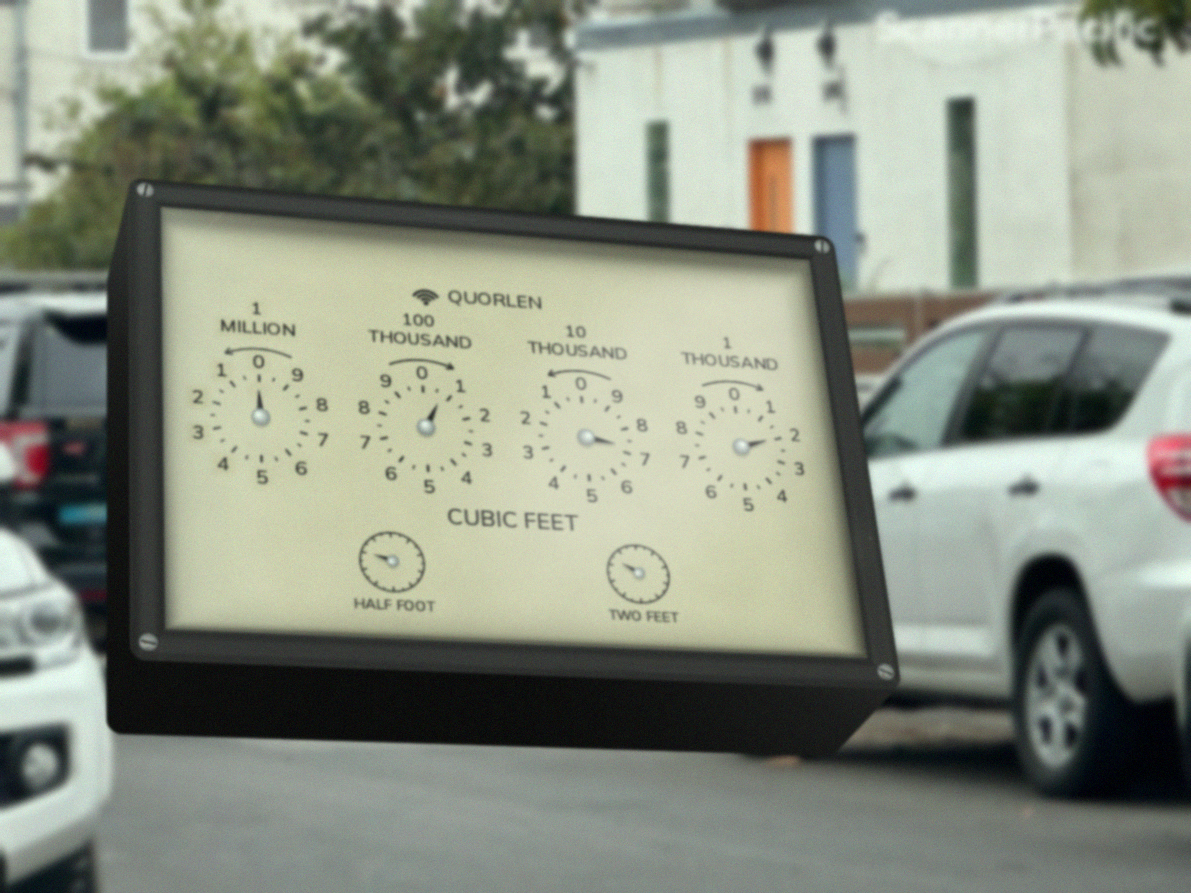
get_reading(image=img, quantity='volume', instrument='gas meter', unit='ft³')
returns 7200 ft³
